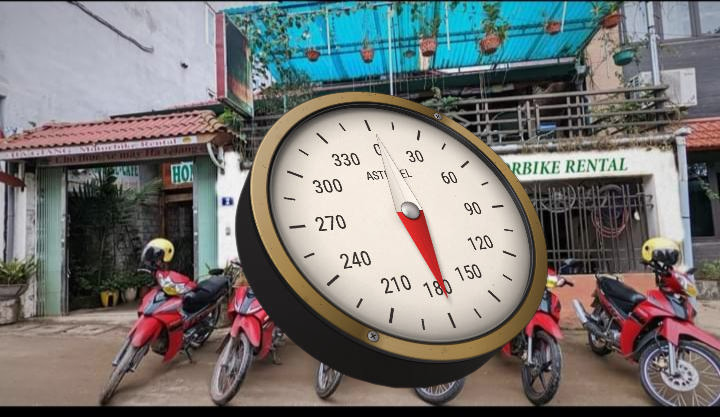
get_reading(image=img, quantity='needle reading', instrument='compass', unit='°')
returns 180 °
